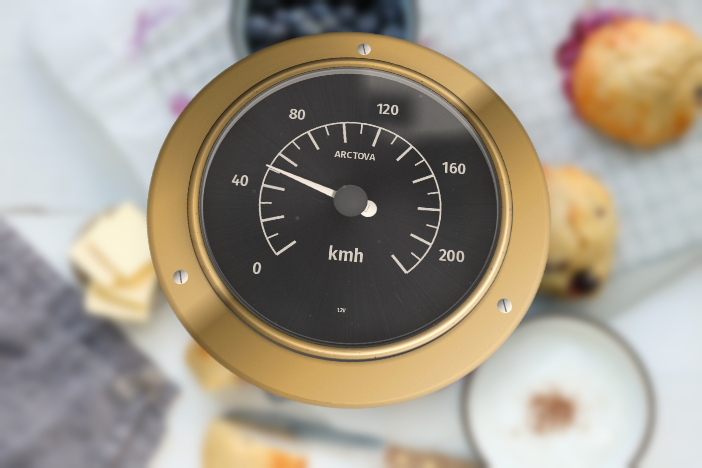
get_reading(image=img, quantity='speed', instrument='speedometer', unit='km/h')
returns 50 km/h
